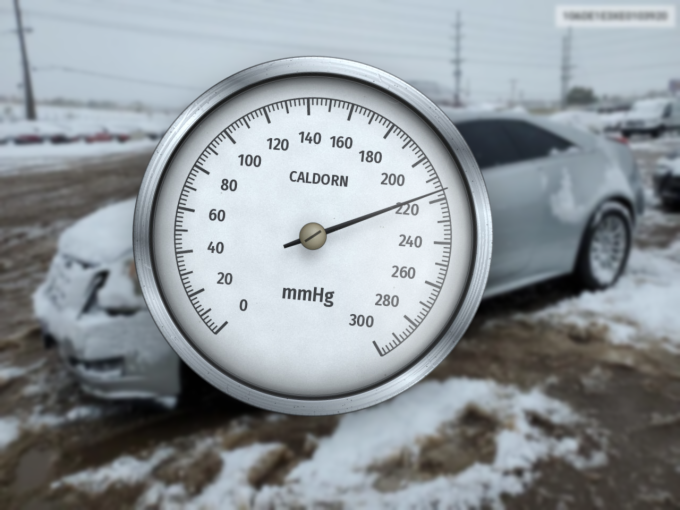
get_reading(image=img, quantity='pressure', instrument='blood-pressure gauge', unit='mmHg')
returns 216 mmHg
